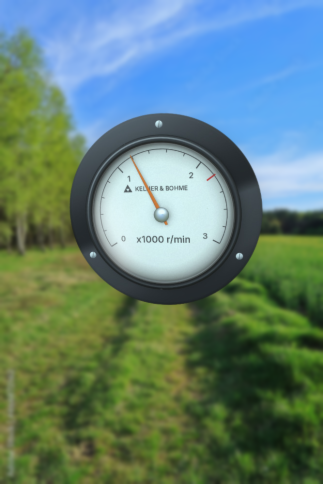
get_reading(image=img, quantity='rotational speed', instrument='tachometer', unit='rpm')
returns 1200 rpm
